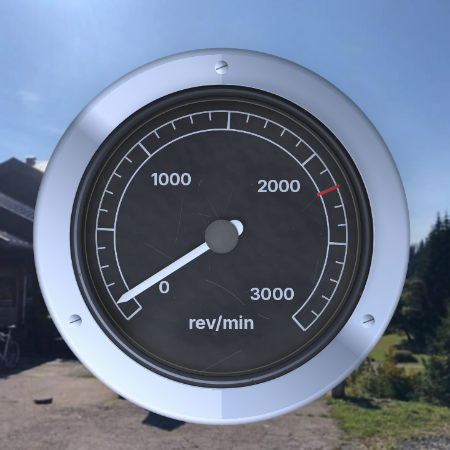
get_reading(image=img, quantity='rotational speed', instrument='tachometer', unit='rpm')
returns 100 rpm
